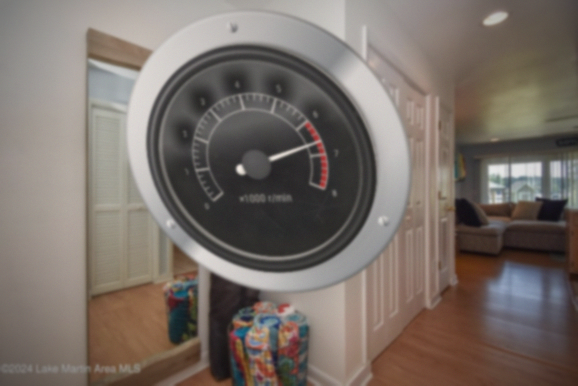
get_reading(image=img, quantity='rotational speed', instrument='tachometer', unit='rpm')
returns 6600 rpm
